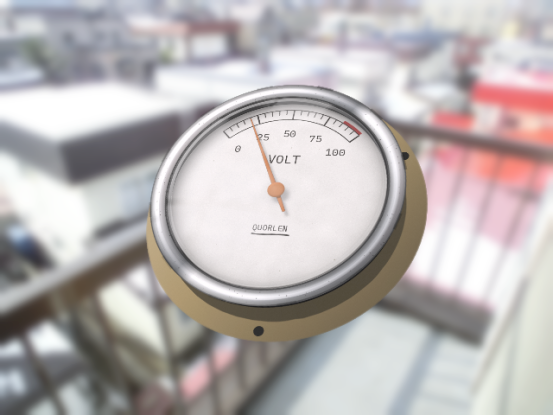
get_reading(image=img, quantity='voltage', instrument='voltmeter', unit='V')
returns 20 V
